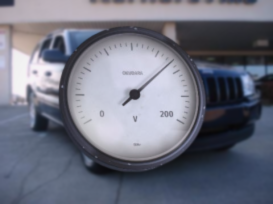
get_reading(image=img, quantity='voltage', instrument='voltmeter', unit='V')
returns 140 V
